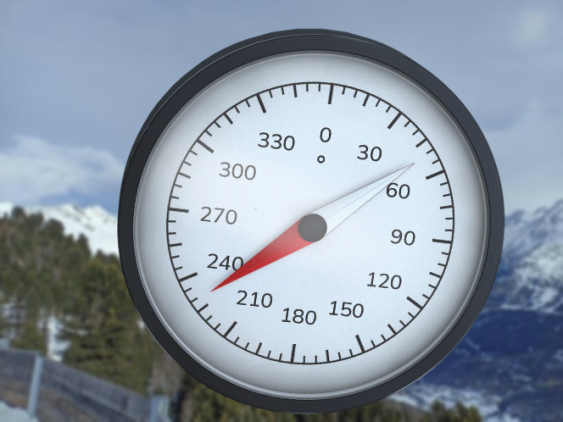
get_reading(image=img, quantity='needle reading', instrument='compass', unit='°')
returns 230 °
